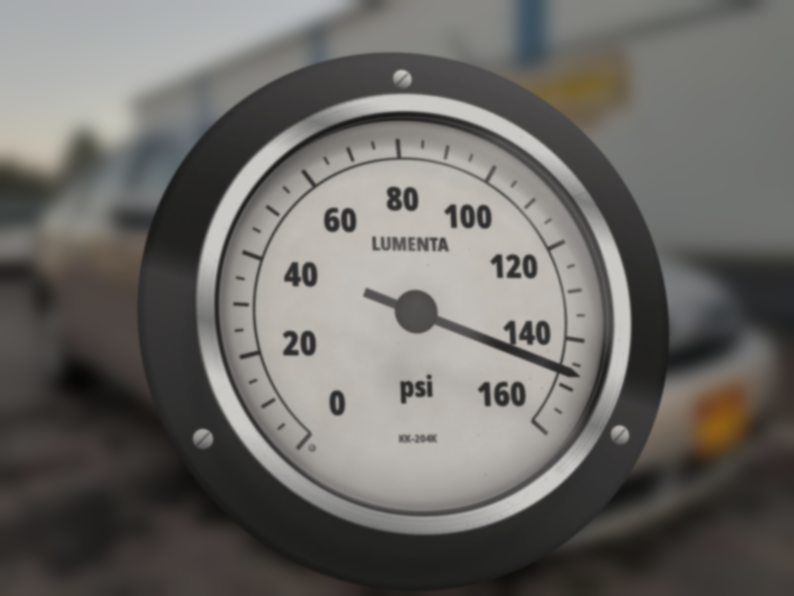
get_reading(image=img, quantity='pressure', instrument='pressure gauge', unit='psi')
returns 147.5 psi
